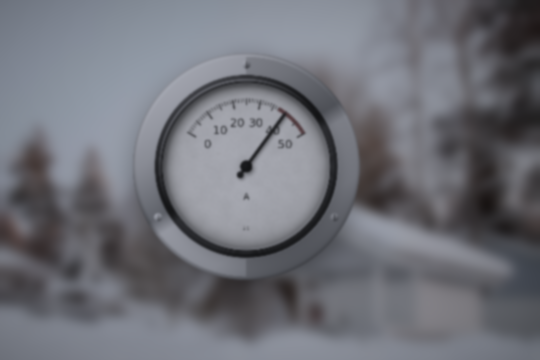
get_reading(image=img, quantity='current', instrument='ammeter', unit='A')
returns 40 A
